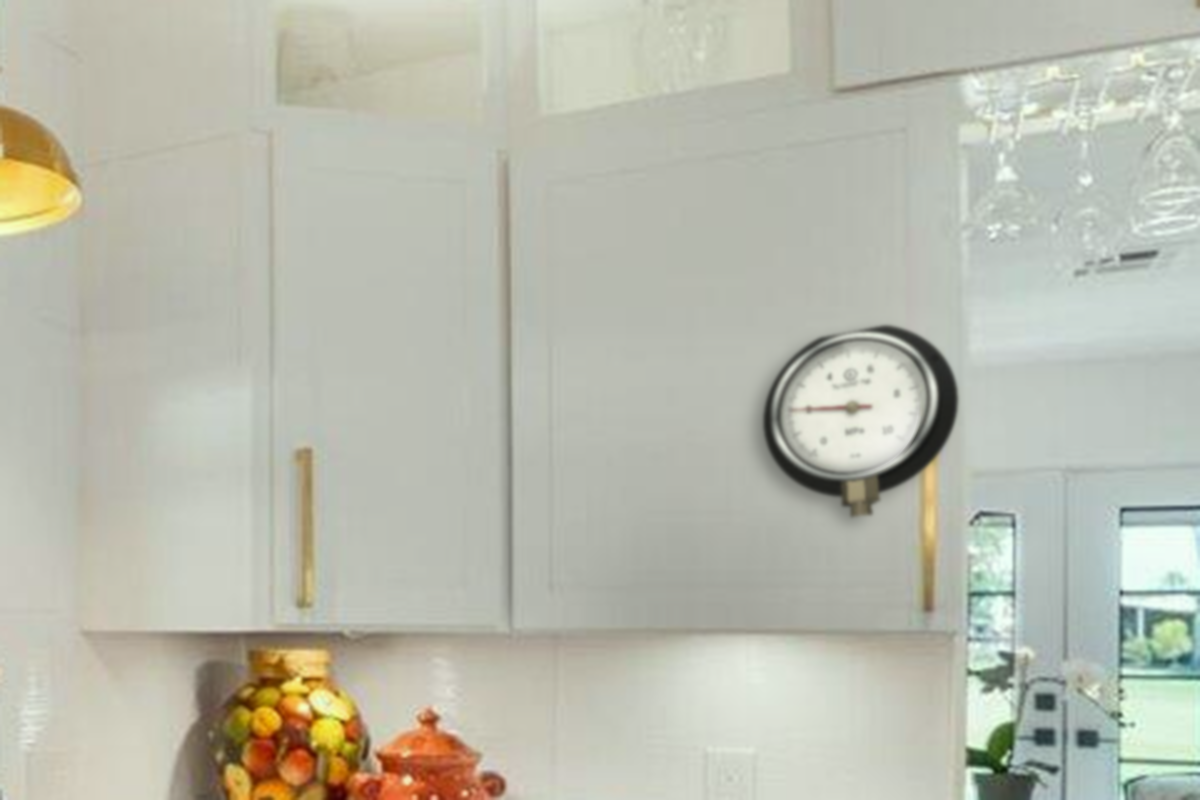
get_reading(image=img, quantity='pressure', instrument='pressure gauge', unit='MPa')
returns 2 MPa
